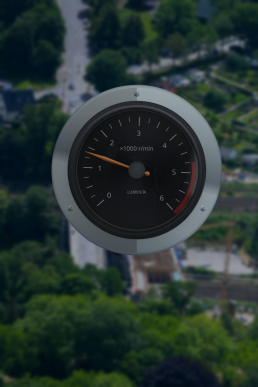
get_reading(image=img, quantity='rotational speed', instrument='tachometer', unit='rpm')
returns 1375 rpm
